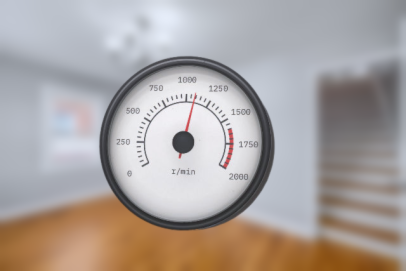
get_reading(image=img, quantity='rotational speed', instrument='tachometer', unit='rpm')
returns 1100 rpm
